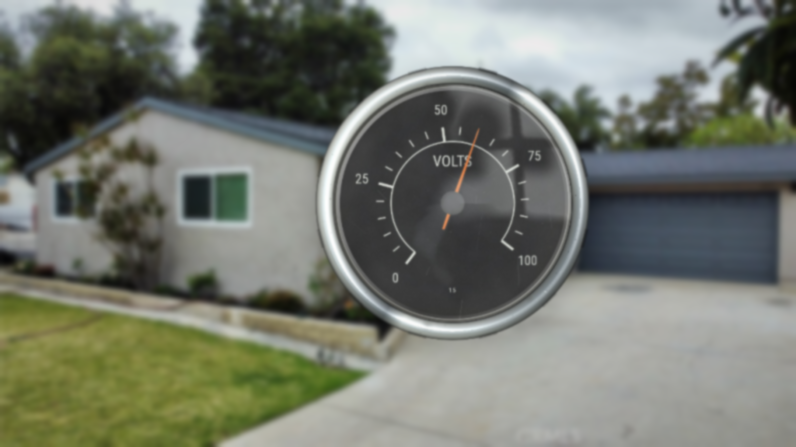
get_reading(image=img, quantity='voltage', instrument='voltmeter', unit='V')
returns 60 V
